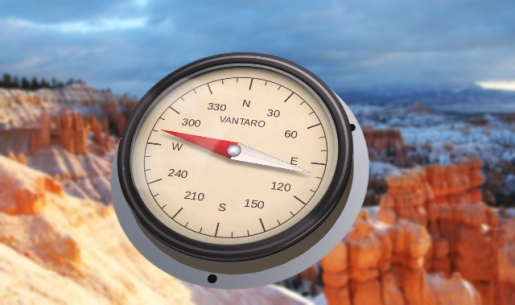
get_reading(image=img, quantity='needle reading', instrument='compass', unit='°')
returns 280 °
